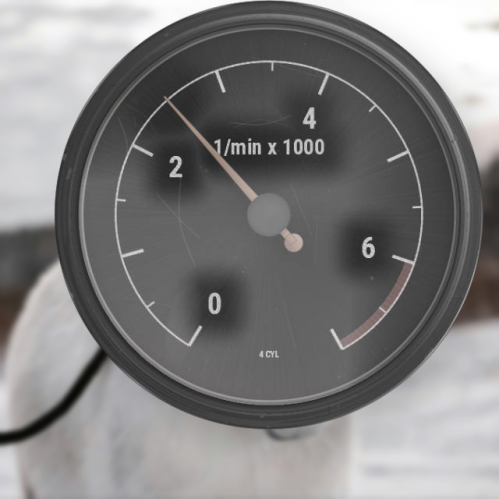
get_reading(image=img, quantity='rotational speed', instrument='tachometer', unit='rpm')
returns 2500 rpm
